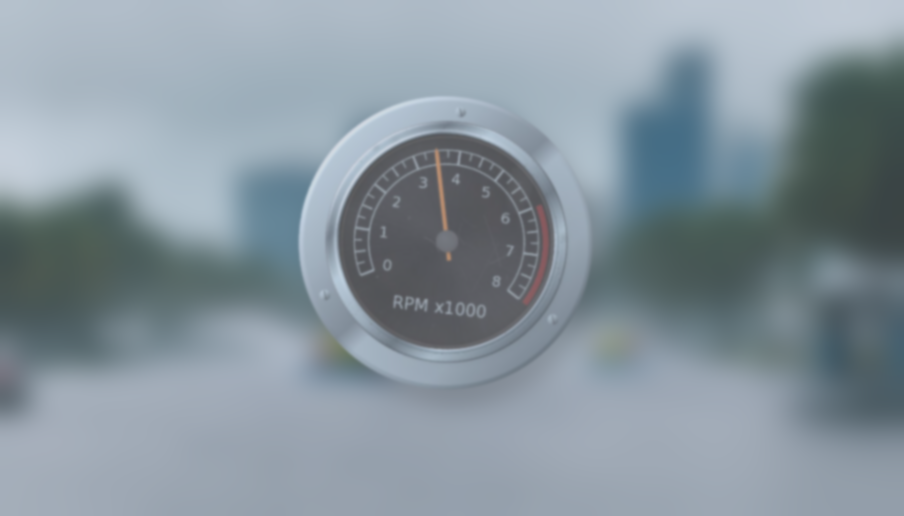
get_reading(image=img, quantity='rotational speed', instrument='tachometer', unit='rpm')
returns 3500 rpm
